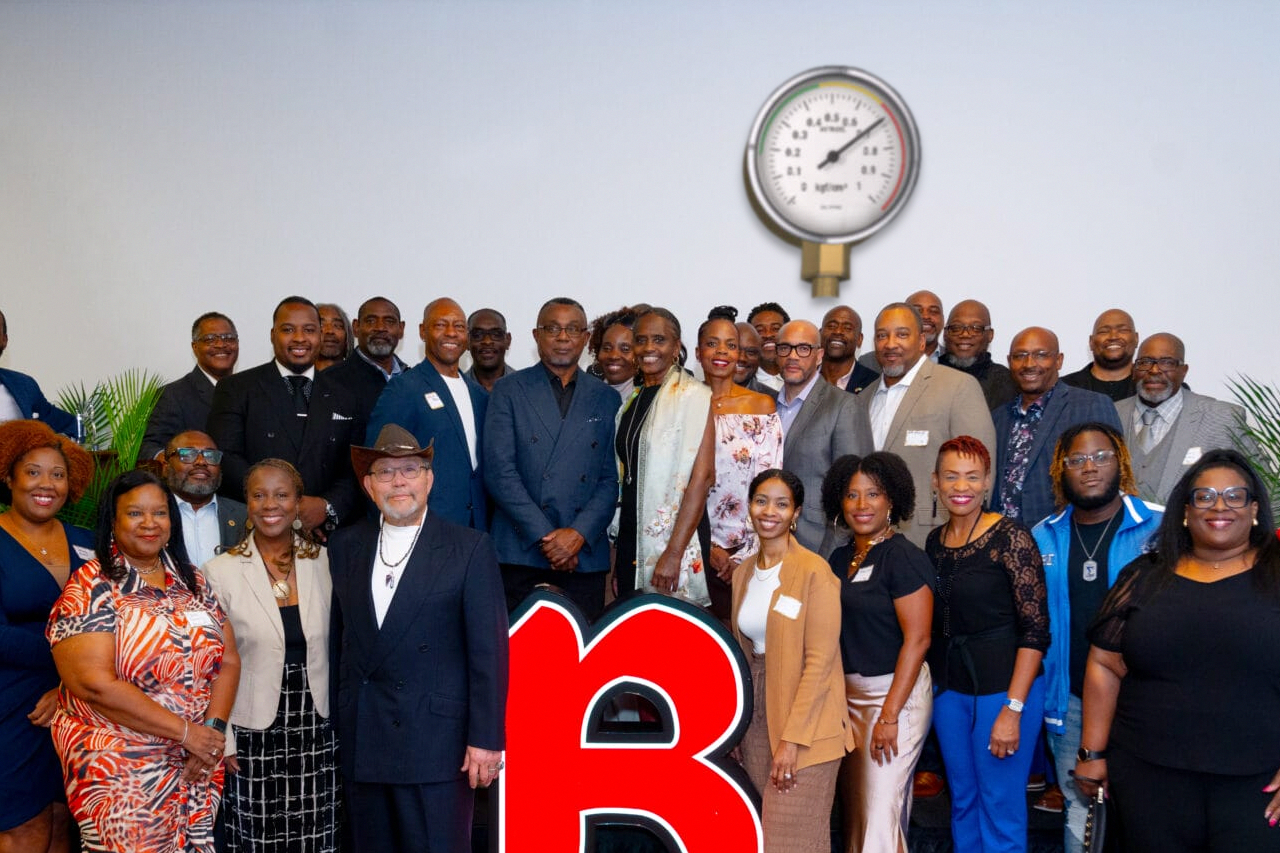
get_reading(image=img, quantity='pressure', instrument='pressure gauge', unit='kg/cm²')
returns 0.7 kg/cm²
